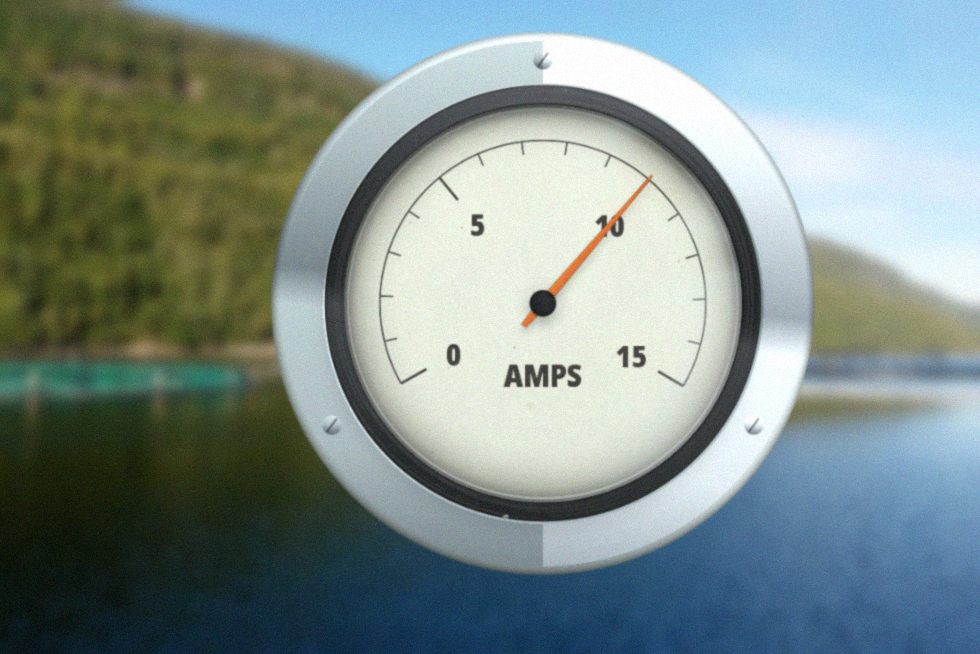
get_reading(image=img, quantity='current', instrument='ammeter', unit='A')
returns 10 A
